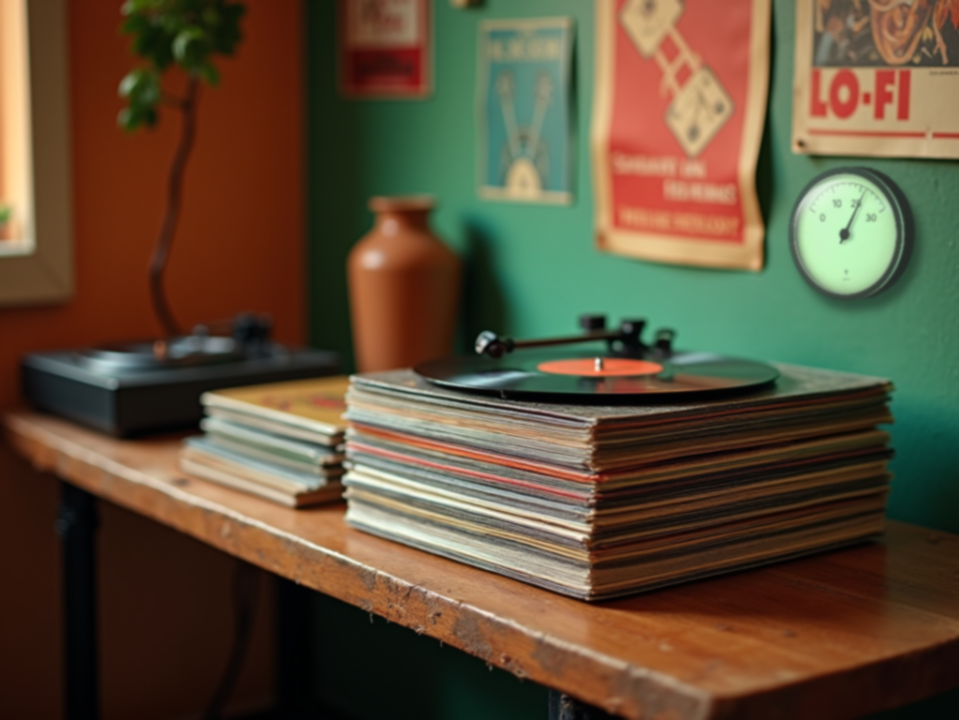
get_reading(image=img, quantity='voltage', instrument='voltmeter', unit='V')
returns 22 V
